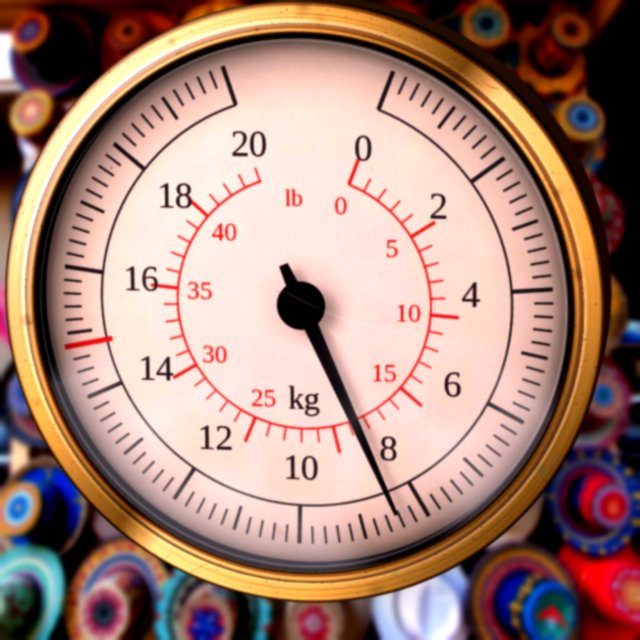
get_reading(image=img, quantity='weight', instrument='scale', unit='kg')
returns 8.4 kg
